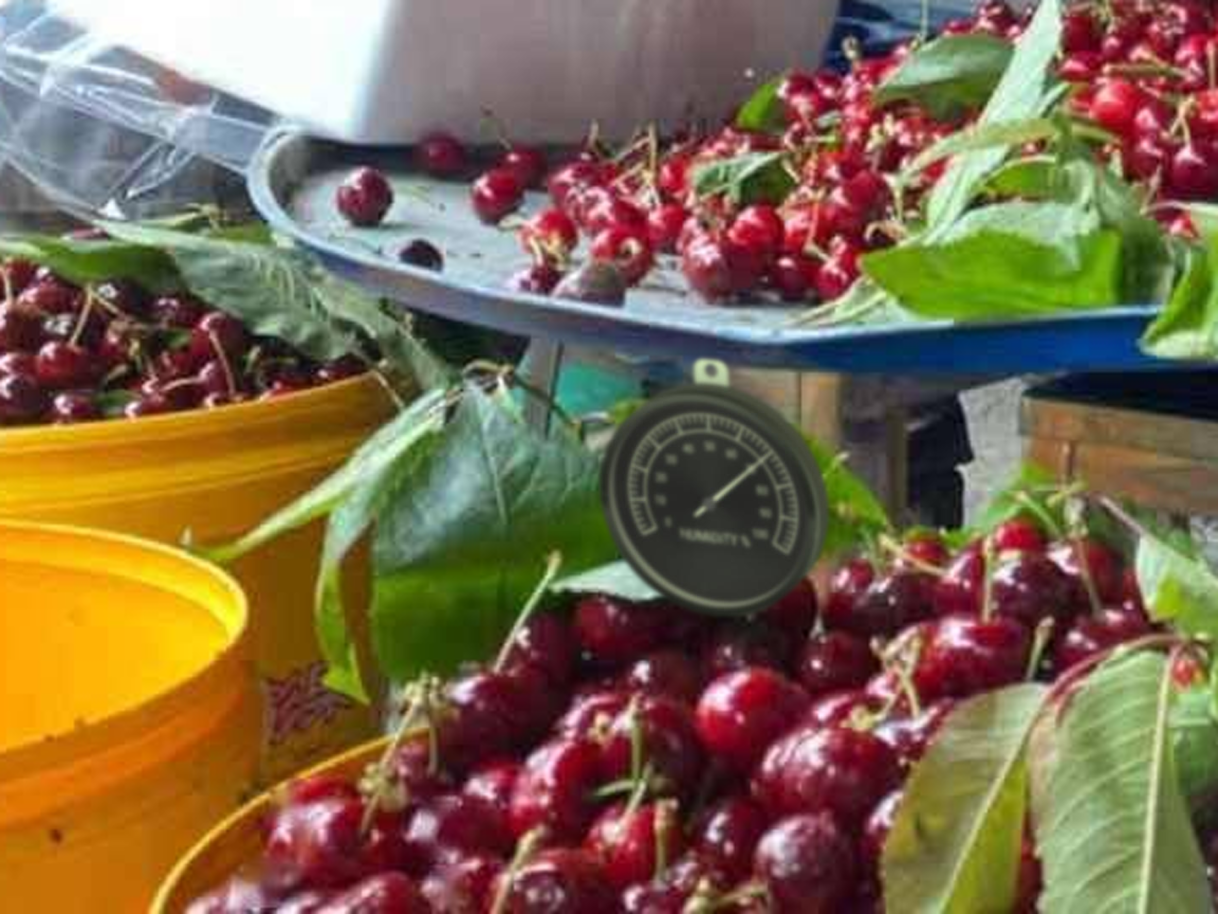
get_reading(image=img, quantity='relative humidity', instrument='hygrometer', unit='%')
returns 70 %
